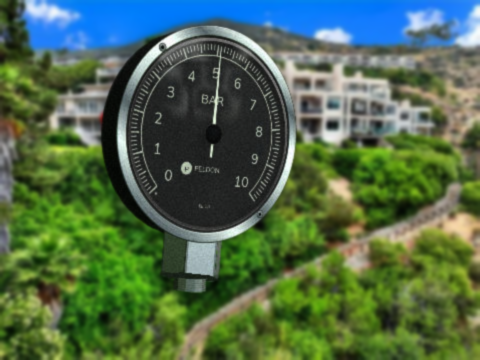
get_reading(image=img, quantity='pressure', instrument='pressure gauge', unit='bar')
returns 5 bar
